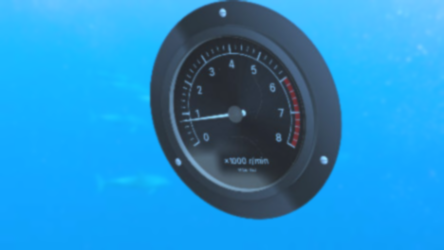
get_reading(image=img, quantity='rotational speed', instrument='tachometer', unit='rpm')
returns 800 rpm
